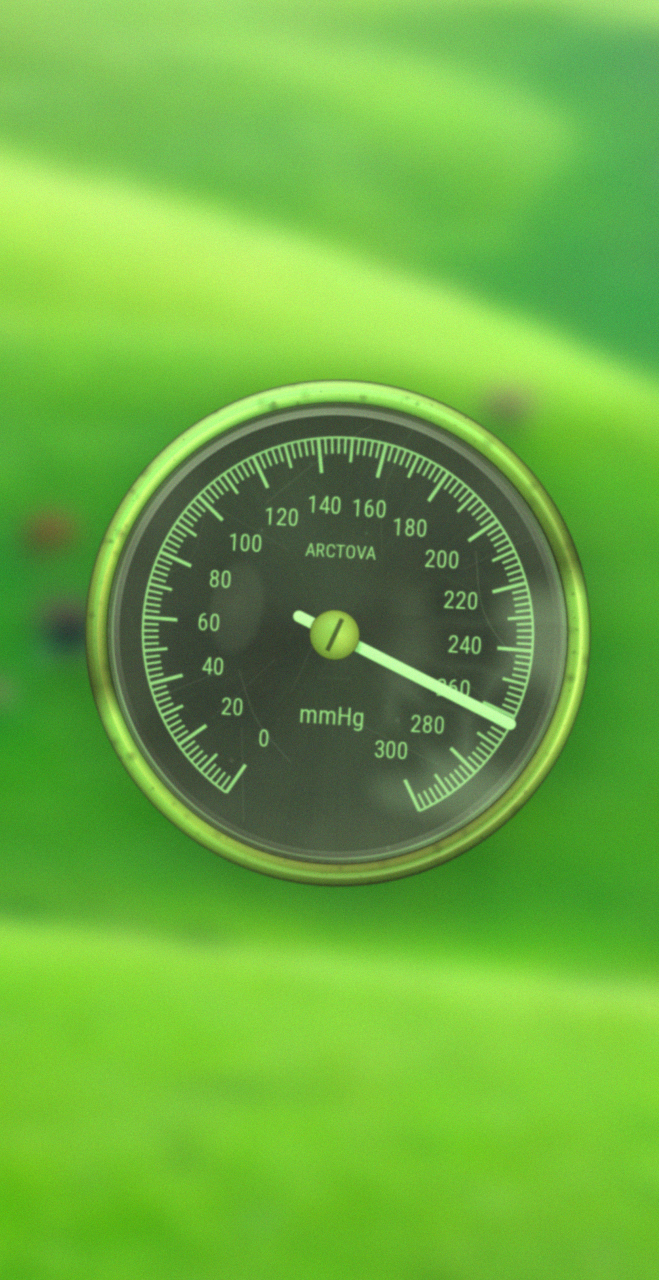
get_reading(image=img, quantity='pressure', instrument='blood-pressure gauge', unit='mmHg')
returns 262 mmHg
